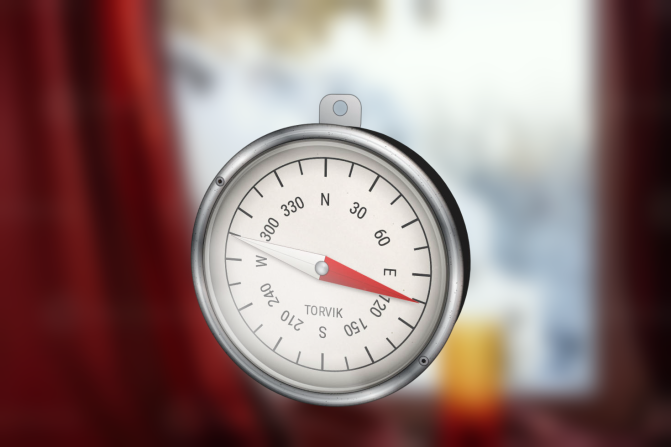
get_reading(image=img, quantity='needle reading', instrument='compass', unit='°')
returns 105 °
